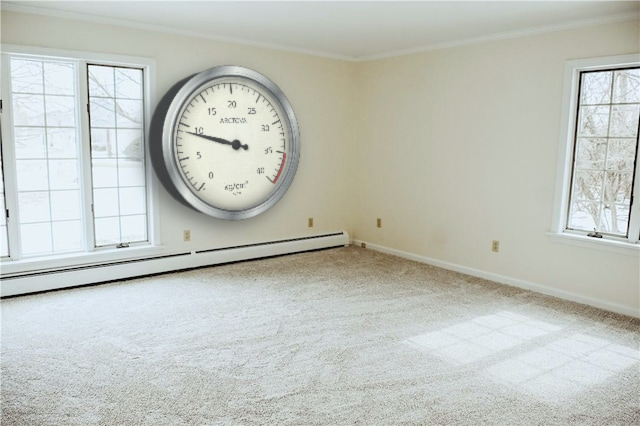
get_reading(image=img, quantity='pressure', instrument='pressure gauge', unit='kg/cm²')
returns 9 kg/cm²
